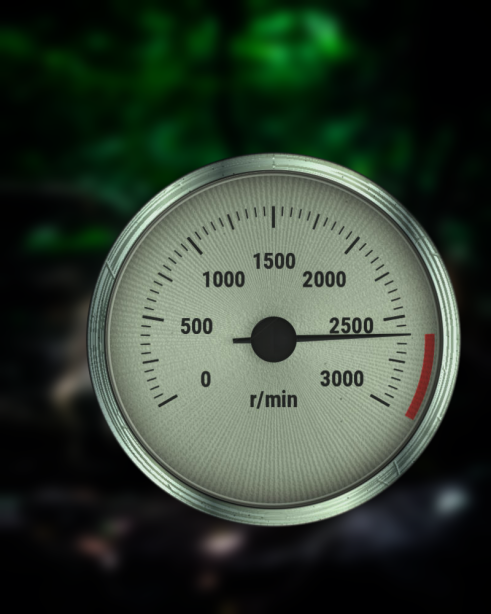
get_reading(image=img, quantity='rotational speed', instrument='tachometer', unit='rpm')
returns 2600 rpm
